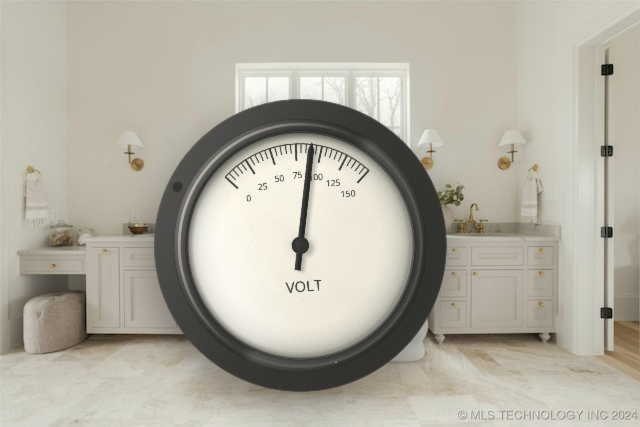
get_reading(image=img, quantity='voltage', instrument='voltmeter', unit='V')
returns 90 V
